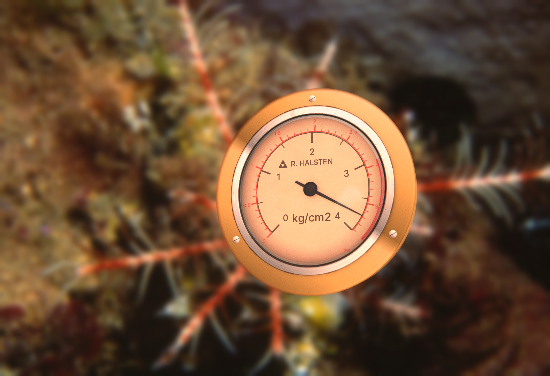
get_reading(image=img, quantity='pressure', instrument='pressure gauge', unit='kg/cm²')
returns 3.75 kg/cm²
